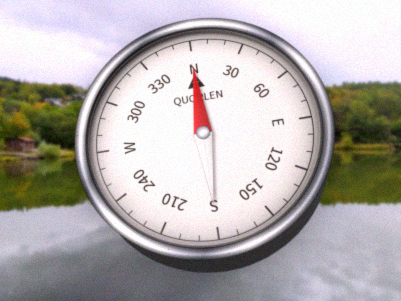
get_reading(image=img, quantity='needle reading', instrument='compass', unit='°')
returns 0 °
